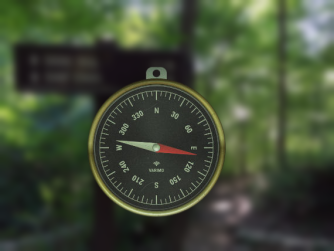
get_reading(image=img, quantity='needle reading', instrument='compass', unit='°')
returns 100 °
